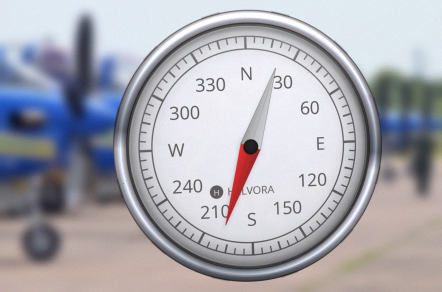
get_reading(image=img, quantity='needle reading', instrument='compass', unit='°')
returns 200 °
